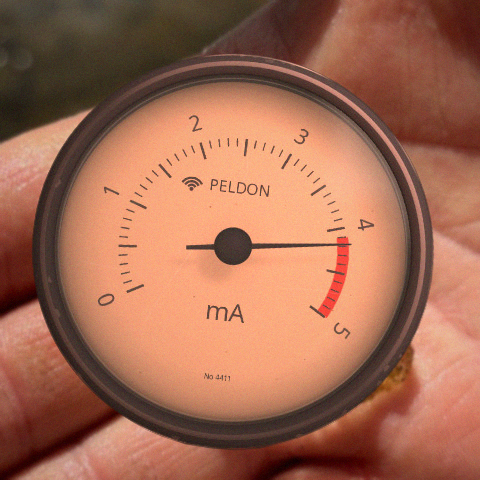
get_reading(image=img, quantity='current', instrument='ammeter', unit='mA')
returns 4.2 mA
